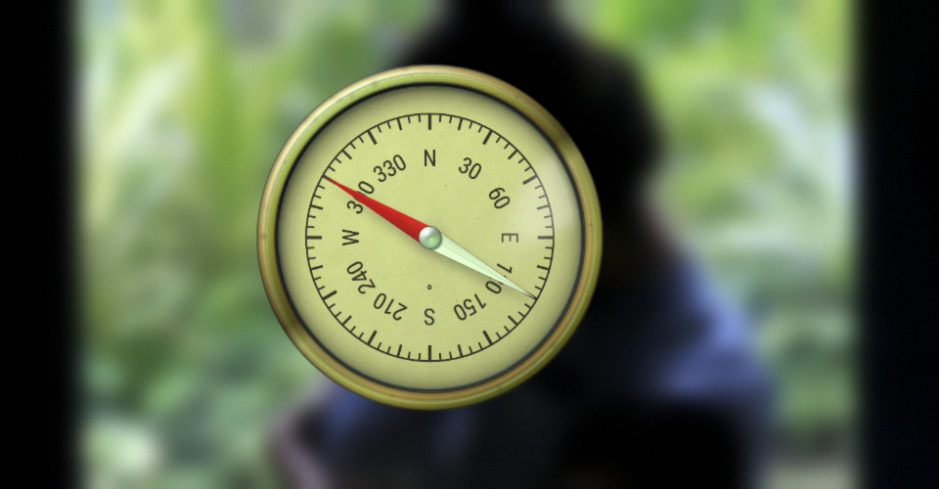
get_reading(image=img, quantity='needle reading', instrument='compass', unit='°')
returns 300 °
